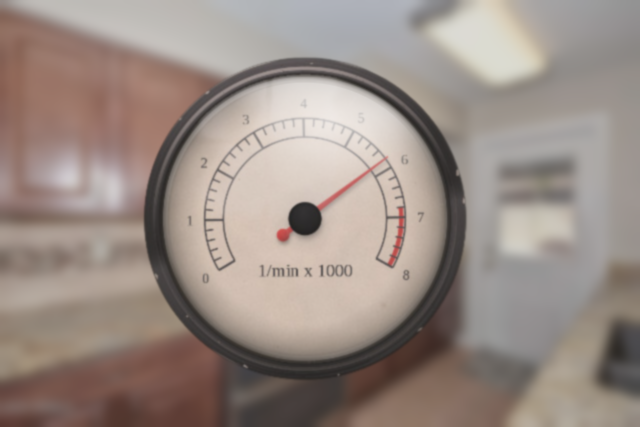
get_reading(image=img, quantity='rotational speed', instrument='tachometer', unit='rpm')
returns 5800 rpm
